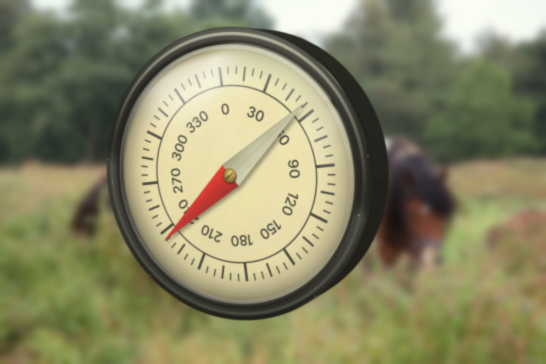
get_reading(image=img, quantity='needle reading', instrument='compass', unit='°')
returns 235 °
